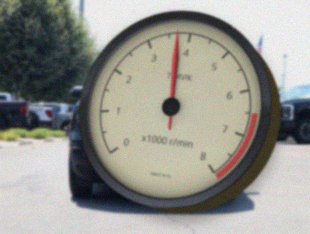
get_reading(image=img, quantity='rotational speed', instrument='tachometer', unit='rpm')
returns 3750 rpm
